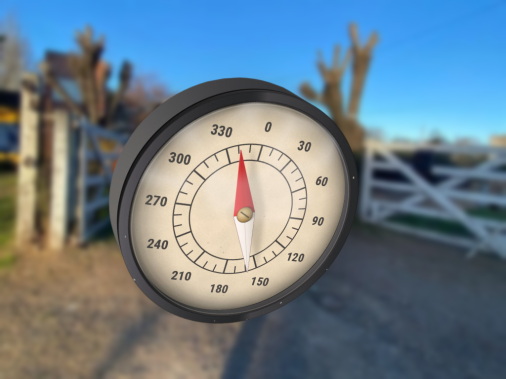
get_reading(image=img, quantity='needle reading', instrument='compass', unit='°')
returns 340 °
